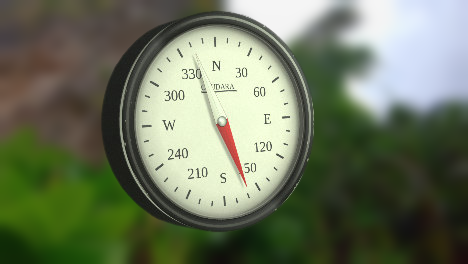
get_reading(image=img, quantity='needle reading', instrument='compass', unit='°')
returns 160 °
